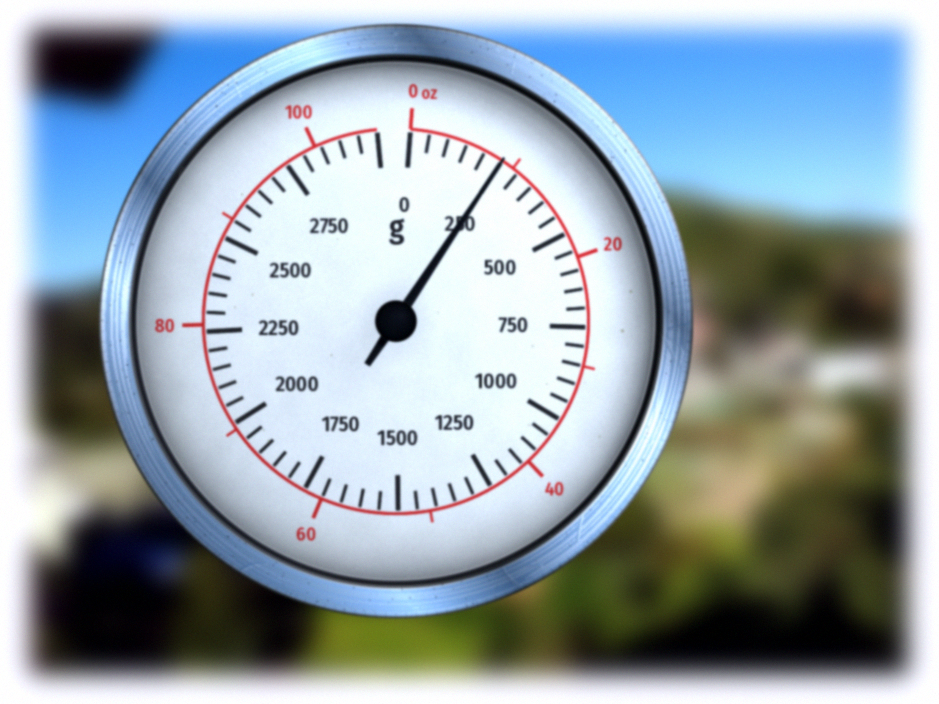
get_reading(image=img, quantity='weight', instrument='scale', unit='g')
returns 250 g
